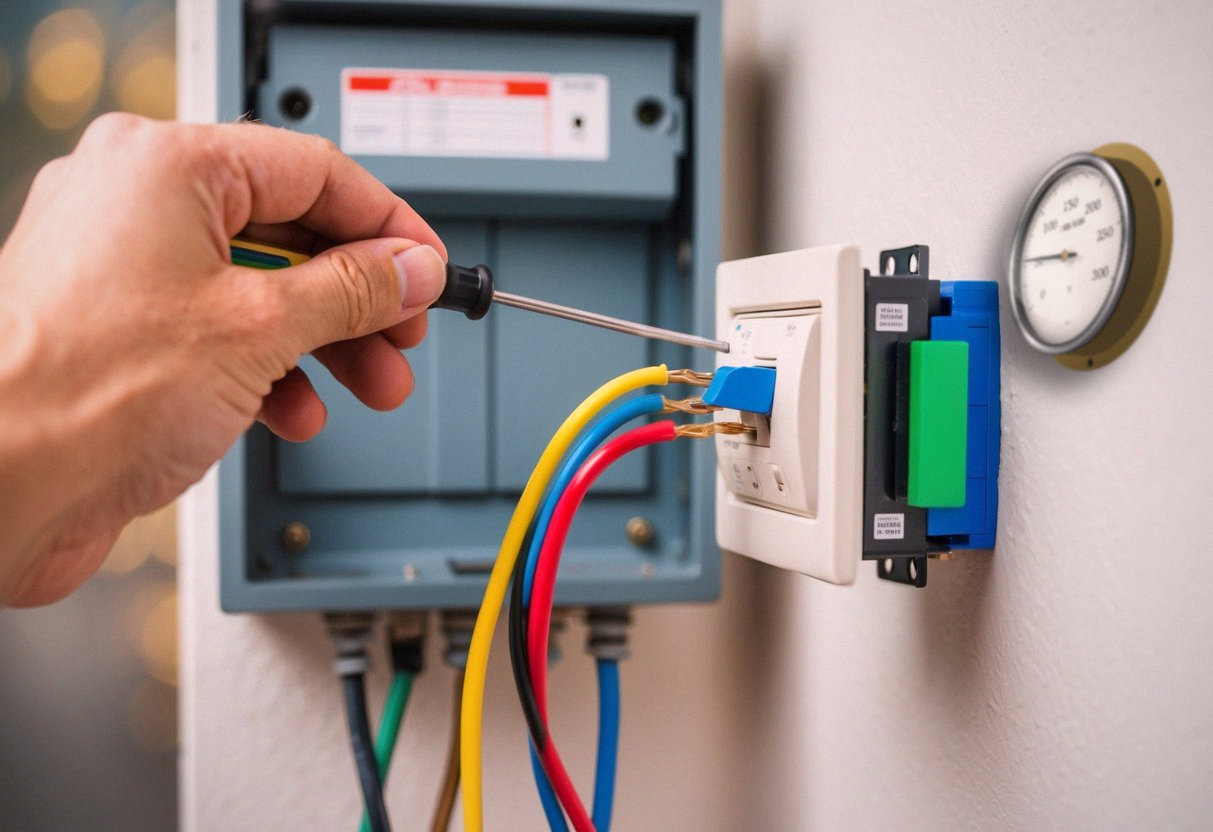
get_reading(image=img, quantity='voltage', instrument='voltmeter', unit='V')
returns 50 V
